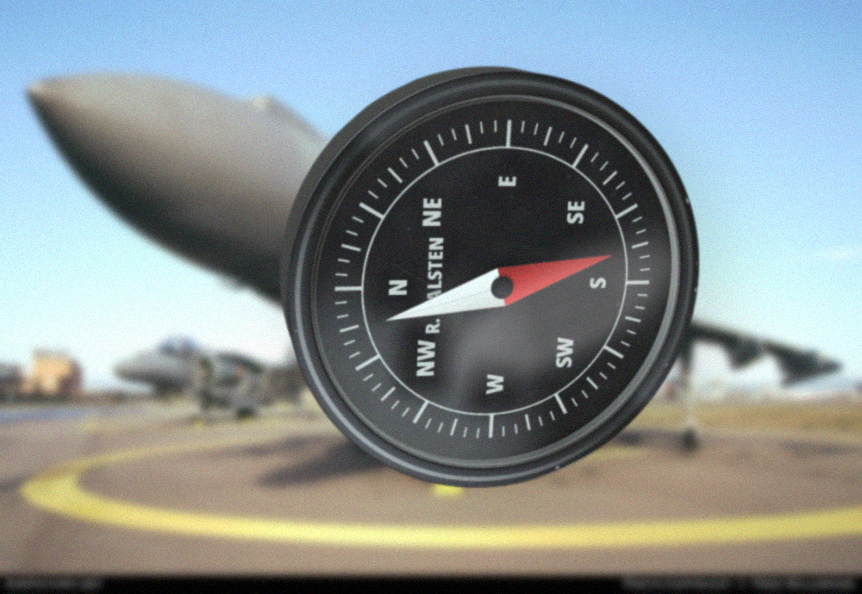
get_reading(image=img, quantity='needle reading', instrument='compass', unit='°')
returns 165 °
